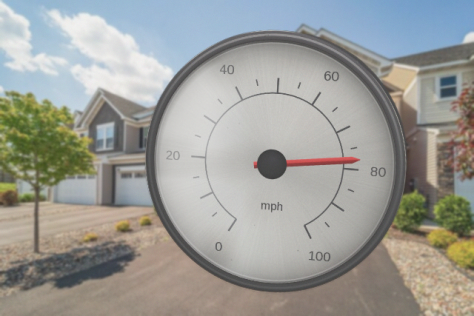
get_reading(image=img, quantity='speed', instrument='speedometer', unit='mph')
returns 77.5 mph
